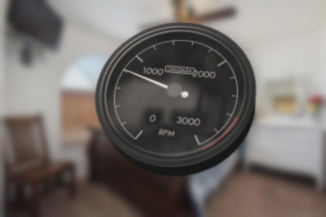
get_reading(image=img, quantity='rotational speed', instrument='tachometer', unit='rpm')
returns 800 rpm
